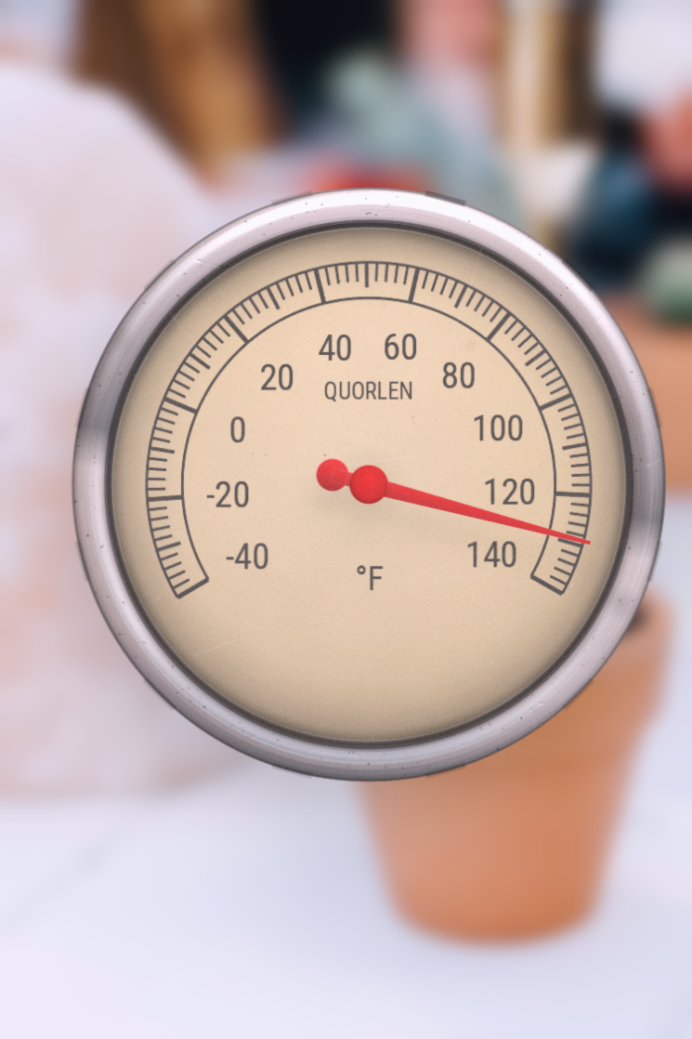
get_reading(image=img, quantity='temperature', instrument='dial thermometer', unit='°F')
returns 129 °F
